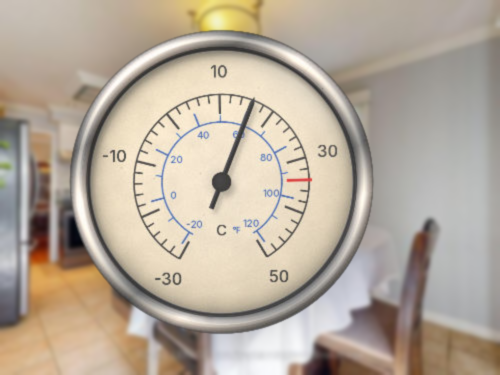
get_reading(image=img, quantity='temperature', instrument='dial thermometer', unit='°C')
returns 16 °C
